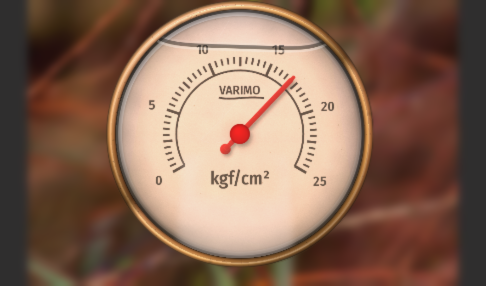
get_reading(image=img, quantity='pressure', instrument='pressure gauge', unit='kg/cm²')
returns 17 kg/cm²
